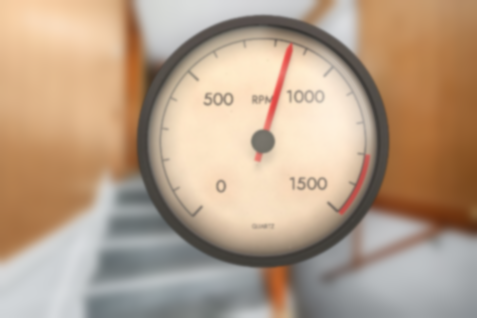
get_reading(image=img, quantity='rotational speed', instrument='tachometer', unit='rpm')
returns 850 rpm
